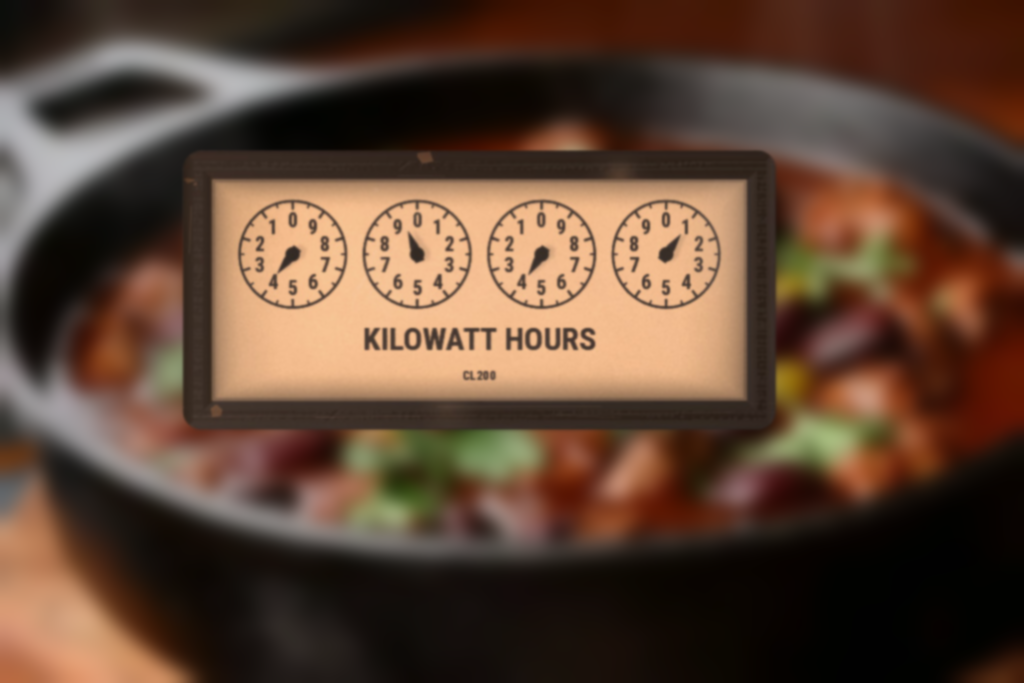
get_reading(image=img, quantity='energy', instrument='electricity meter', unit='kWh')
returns 3941 kWh
